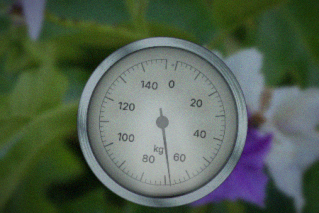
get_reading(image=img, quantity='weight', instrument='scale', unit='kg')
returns 68 kg
